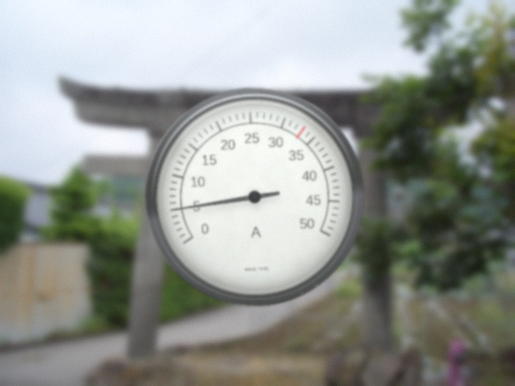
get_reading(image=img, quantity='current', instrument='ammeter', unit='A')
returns 5 A
